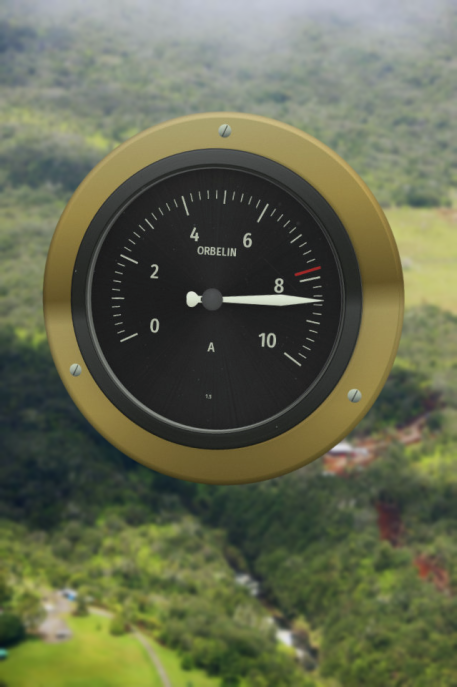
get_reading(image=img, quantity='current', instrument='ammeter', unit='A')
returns 8.5 A
